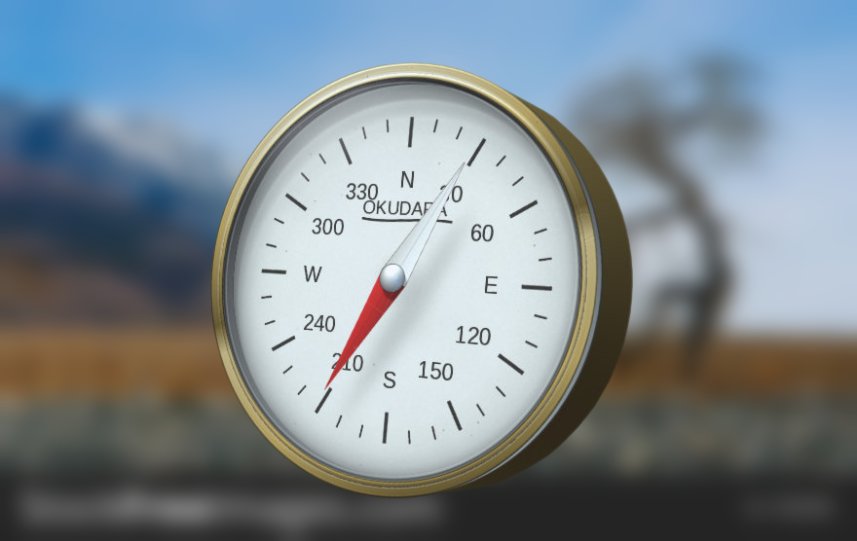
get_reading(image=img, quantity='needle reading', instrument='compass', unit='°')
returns 210 °
